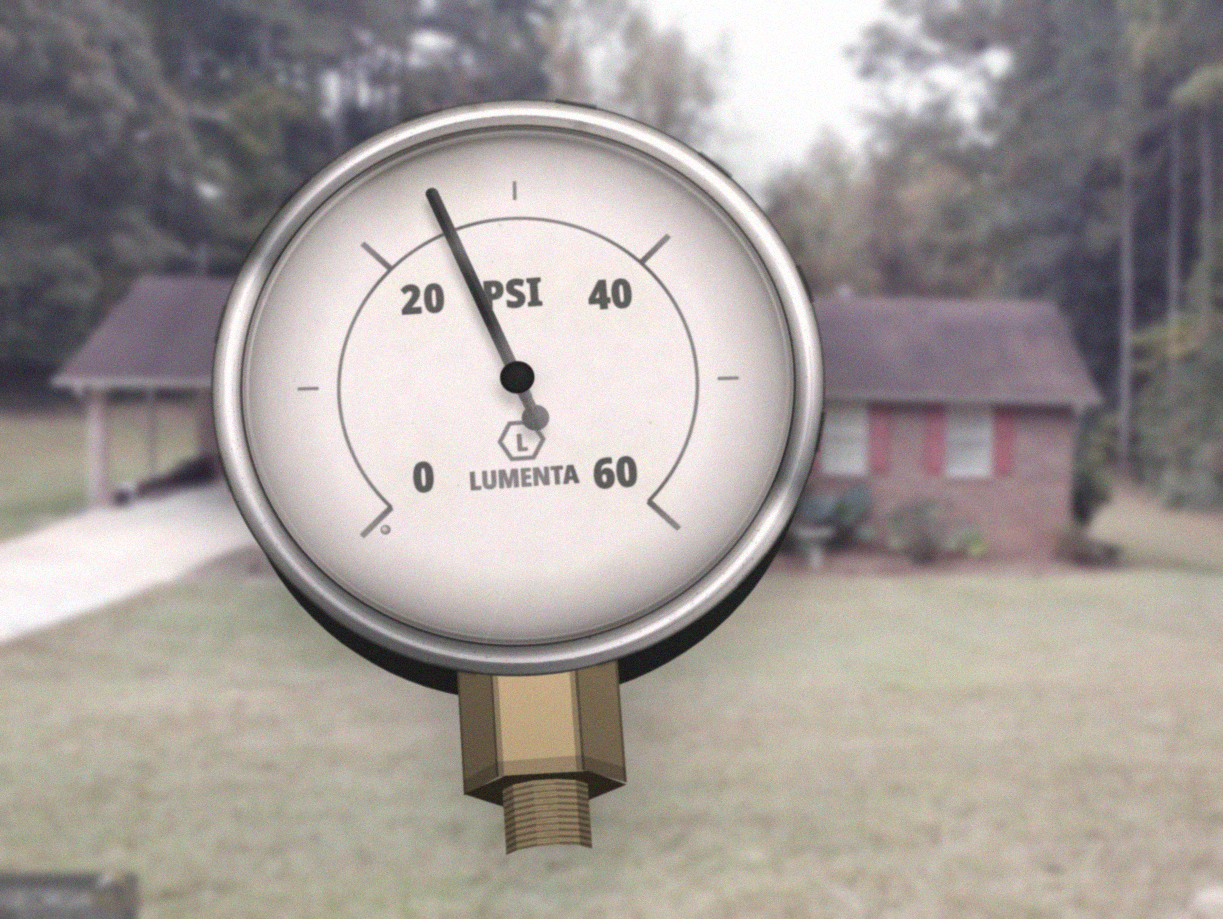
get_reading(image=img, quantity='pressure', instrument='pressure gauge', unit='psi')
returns 25 psi
